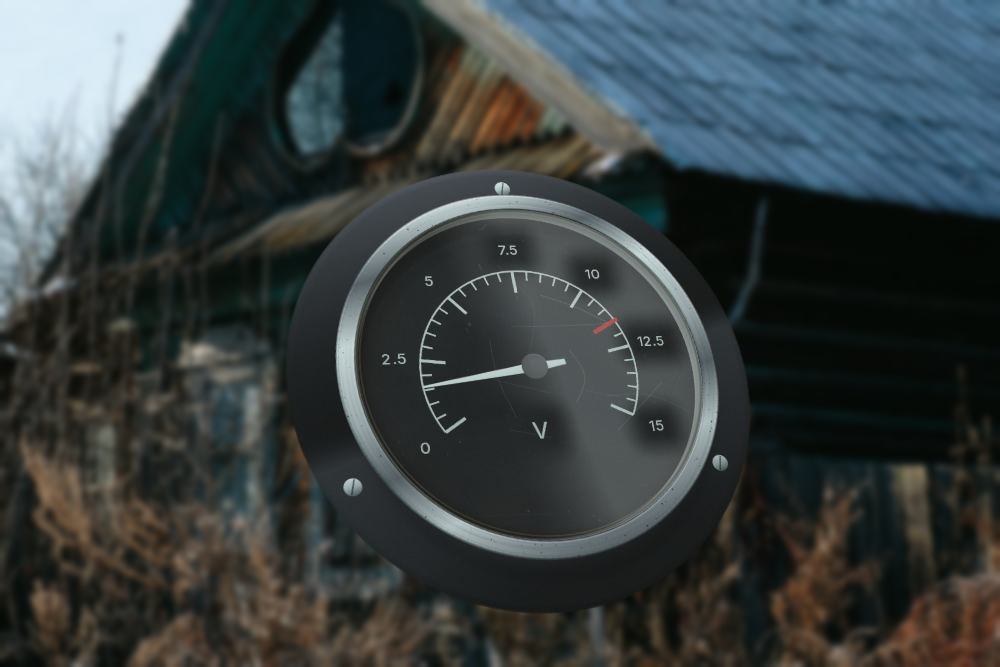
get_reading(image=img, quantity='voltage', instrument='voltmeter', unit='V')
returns 1.5 V
